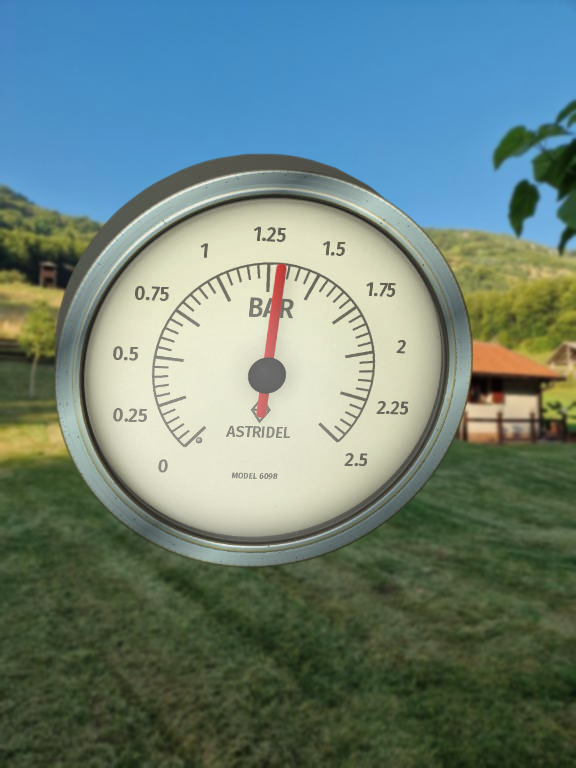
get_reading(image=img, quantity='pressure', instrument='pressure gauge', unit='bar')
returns 1.3 bar
